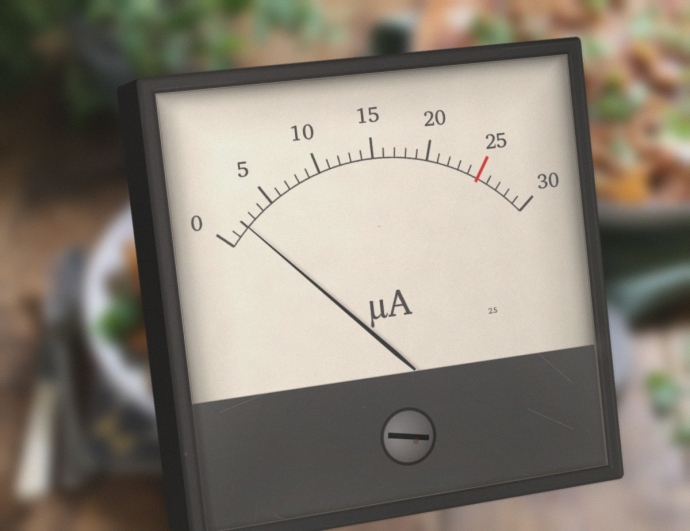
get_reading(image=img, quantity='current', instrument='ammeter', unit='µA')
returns 2 µA
